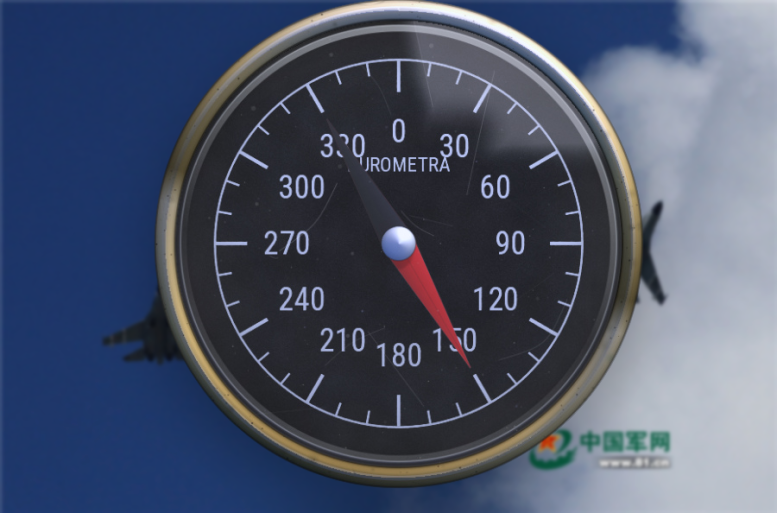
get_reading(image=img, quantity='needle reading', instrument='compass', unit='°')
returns 150 °
